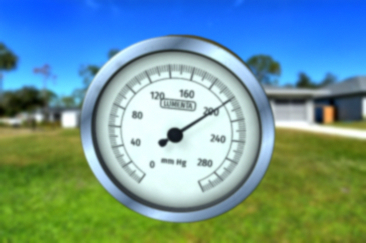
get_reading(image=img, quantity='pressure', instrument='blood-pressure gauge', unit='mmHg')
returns 200 mmHg
